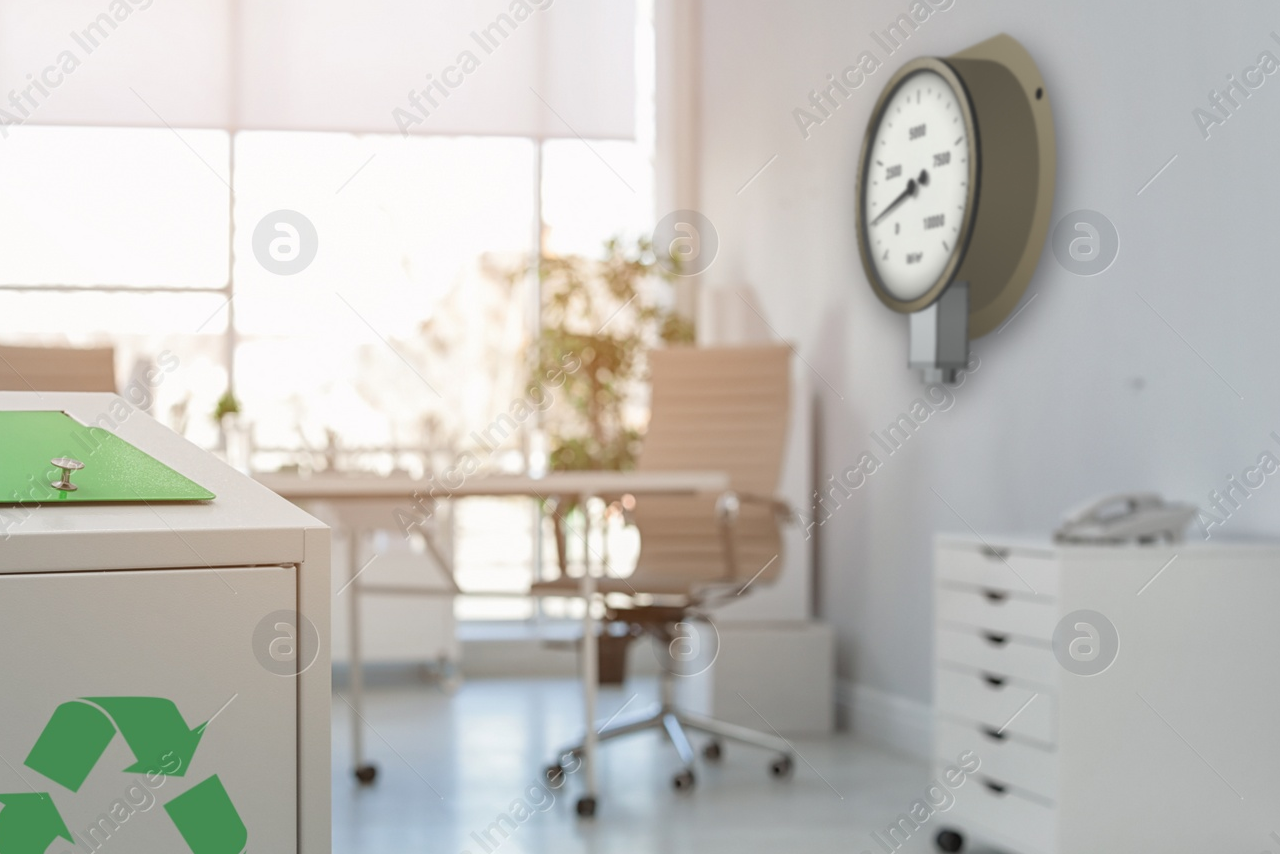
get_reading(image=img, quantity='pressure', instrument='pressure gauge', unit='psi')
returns 1000 psi
